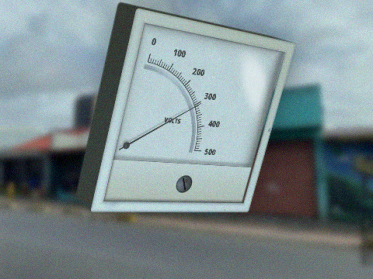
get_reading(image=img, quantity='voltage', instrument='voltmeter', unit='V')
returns 300 V
